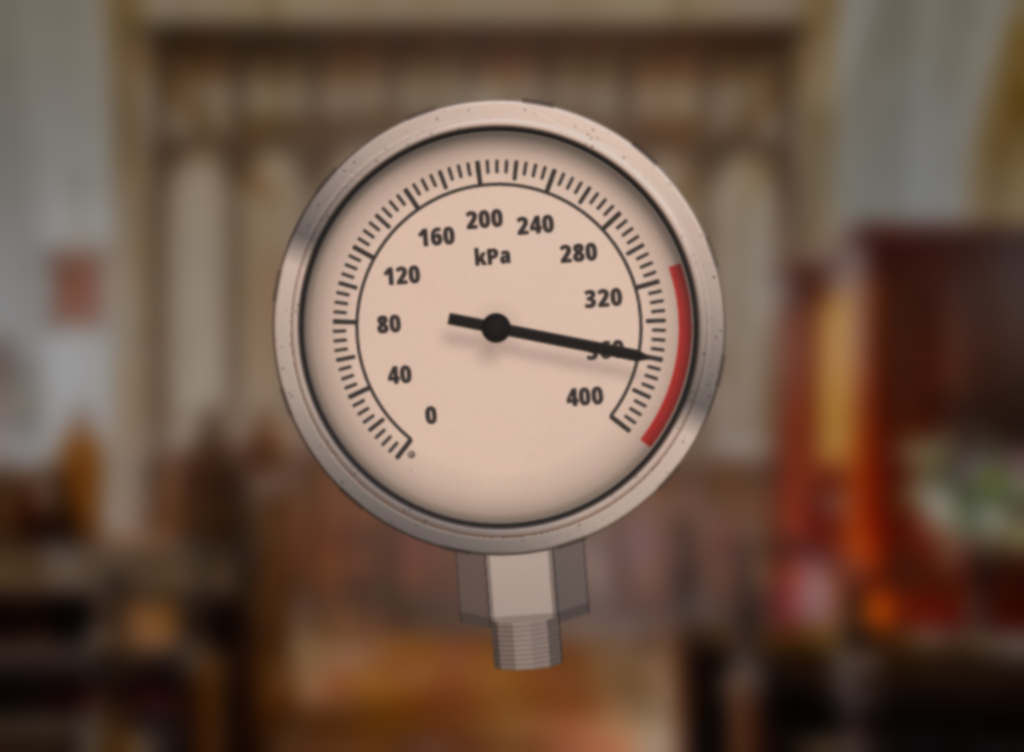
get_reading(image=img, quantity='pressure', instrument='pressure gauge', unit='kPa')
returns 360 kPa
